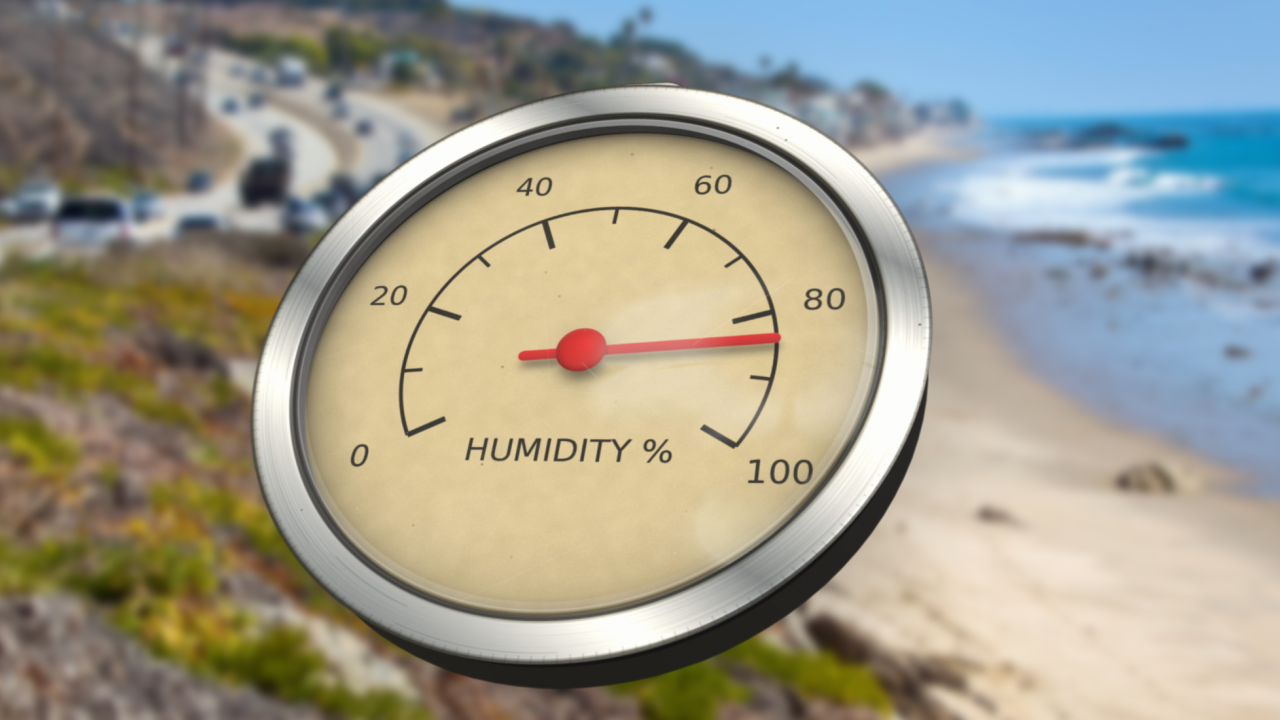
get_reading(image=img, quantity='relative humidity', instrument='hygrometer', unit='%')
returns 85 %
